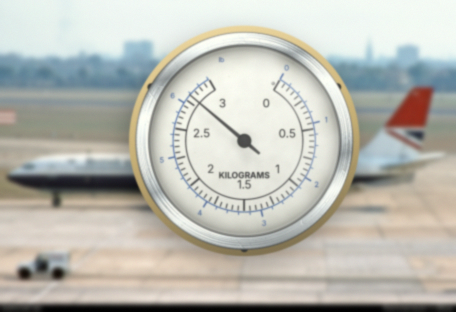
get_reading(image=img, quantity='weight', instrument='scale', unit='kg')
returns 2.8 kg
